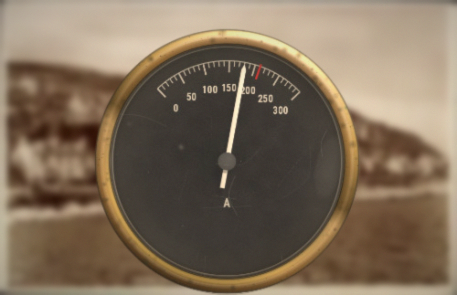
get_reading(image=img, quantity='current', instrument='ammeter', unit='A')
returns 180 A
